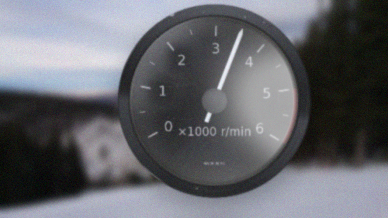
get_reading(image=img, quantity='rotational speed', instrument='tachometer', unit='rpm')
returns 3500 rpm
